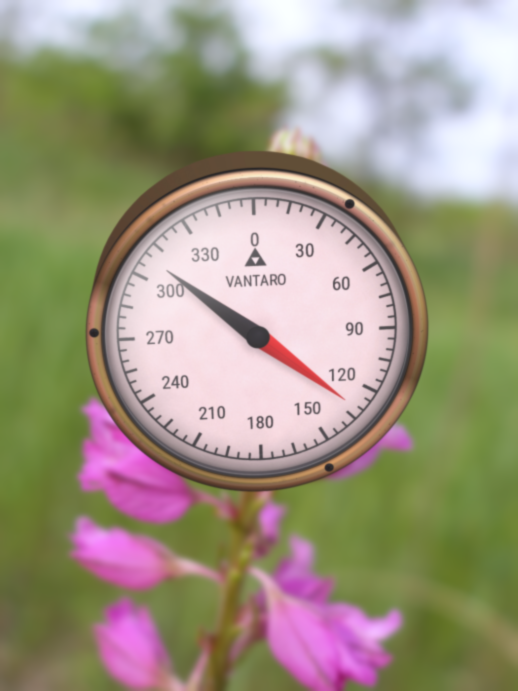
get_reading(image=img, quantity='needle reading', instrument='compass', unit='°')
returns 130 °
